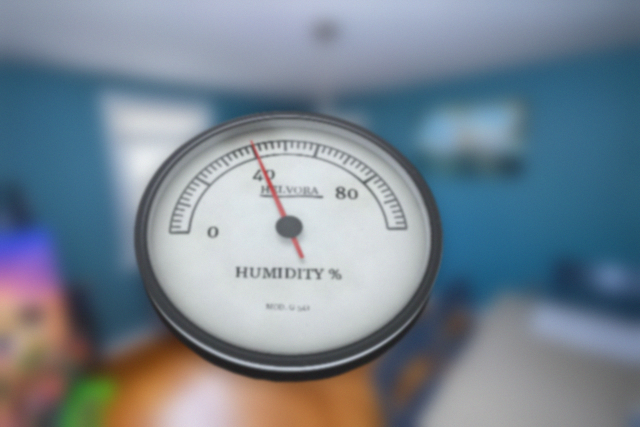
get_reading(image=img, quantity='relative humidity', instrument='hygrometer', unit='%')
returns 40 %
